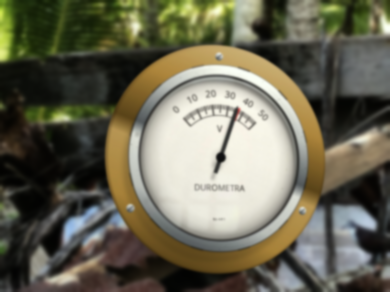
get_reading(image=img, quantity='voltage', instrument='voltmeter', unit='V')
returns 35 V
